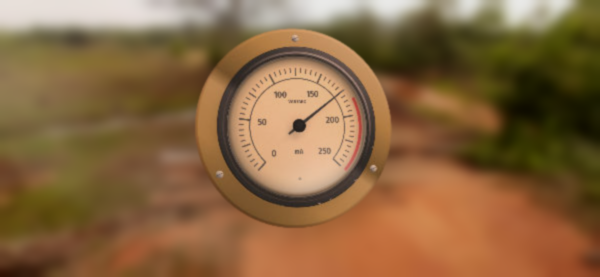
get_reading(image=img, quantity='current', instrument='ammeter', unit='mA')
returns 175 mA
